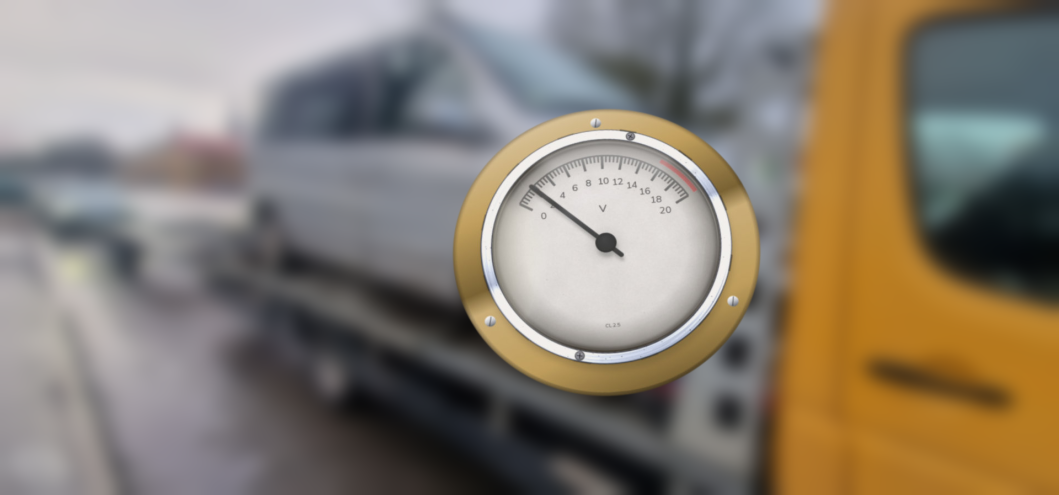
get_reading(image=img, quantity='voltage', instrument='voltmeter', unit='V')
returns 2 V
